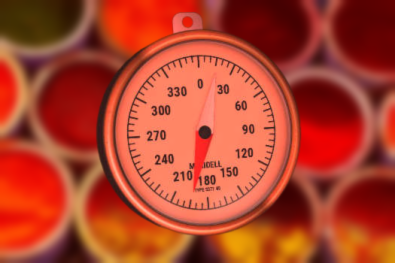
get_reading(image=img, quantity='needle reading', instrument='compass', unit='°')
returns 195 °
